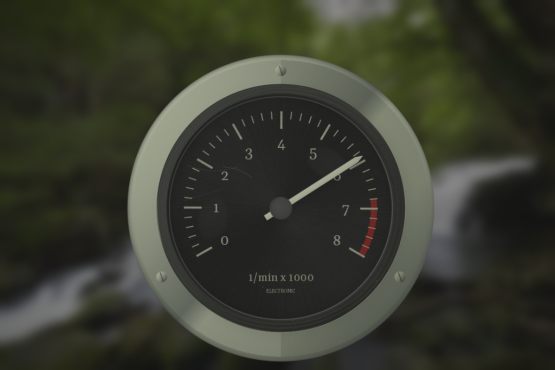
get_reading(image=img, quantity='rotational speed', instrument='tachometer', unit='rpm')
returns 5900 rpm
